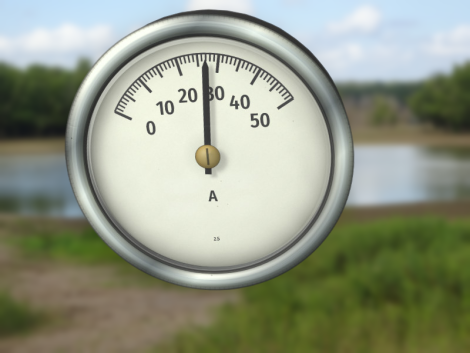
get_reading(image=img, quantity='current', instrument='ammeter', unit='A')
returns 27 A
